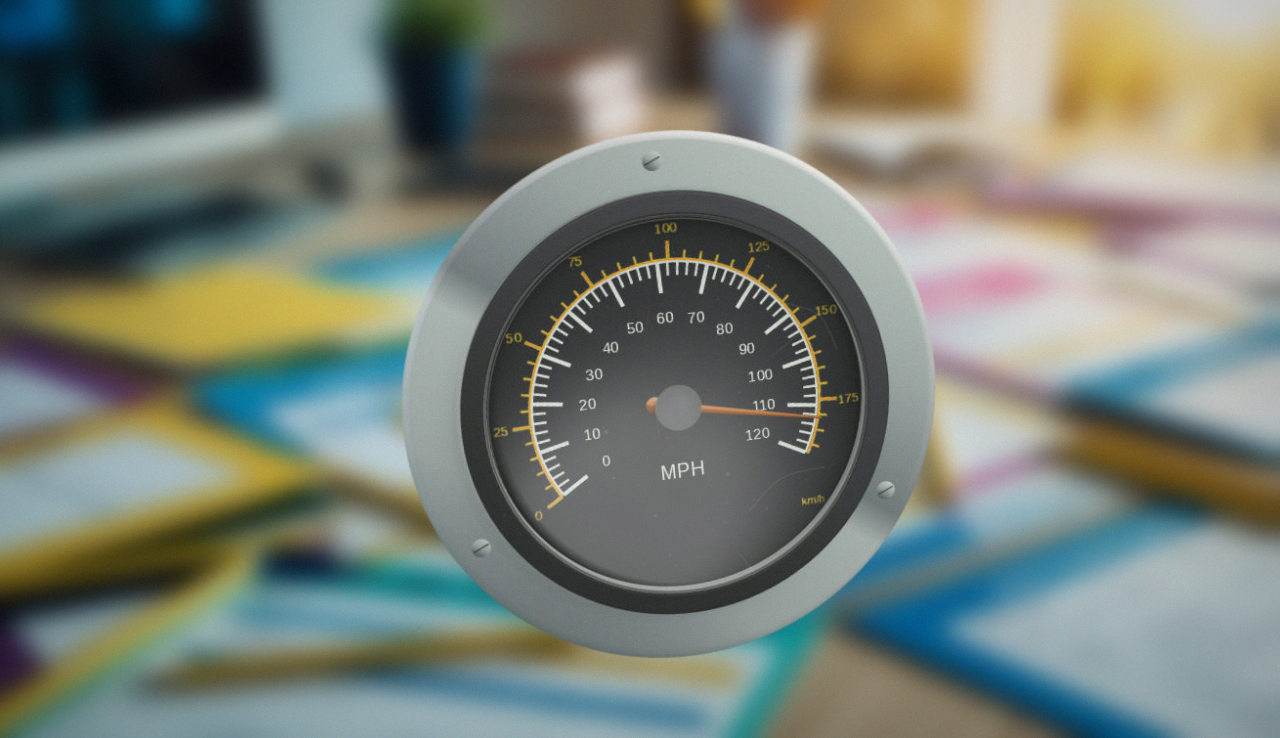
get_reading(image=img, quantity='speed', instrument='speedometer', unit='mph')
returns 112 mph
